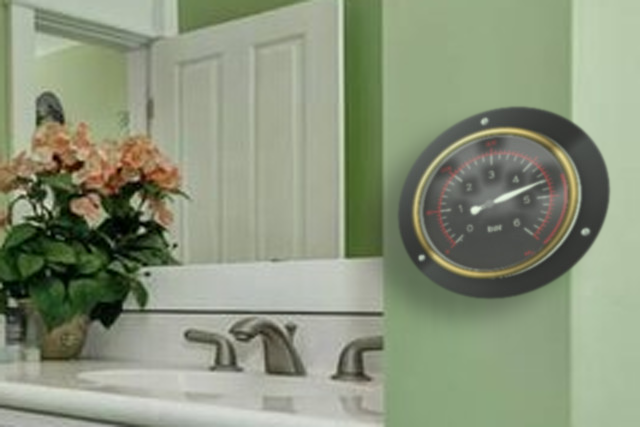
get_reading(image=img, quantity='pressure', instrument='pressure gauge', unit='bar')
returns 4.6 bar
